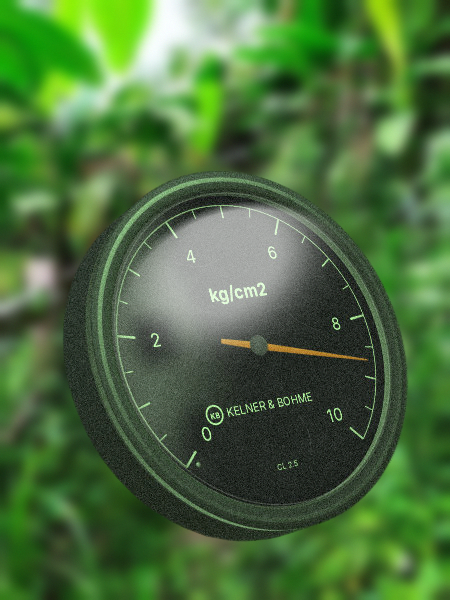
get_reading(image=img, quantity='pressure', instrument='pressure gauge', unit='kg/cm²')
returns 8.75 kg/cm²
